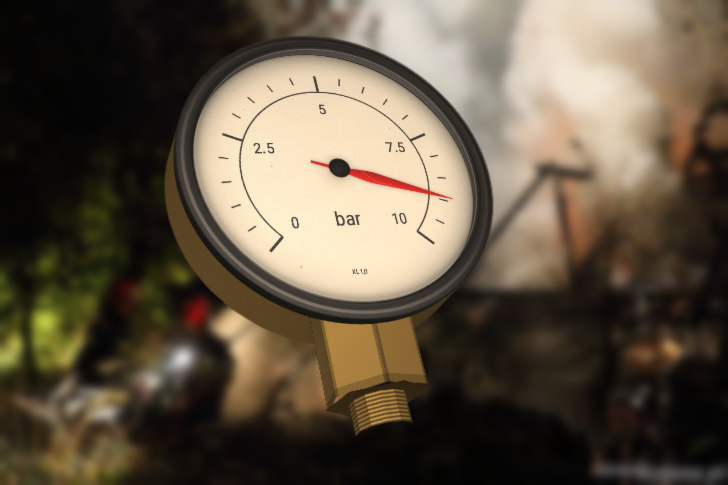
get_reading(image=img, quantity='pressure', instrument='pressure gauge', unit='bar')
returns 9 bar
